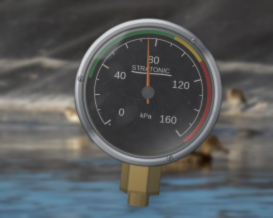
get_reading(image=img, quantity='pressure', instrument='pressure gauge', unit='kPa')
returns 75 kPa
